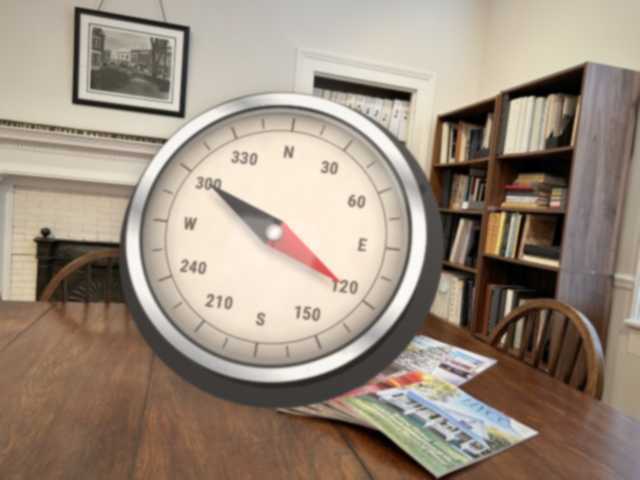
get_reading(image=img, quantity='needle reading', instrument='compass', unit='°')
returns 120 °
